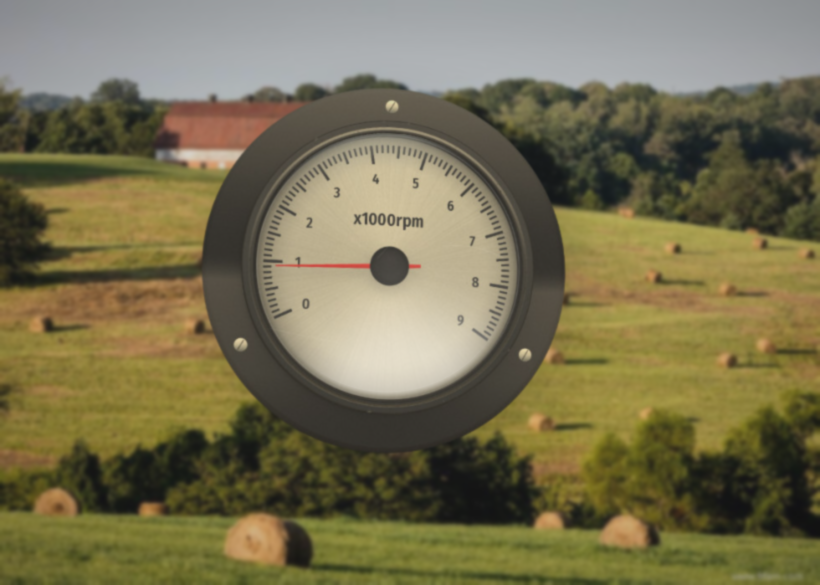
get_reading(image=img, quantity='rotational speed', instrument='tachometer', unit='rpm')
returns 900 rpm
